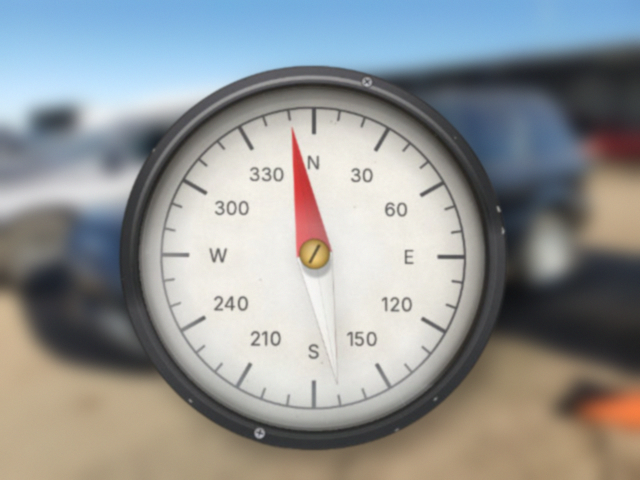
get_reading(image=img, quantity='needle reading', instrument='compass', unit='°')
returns 350 °
